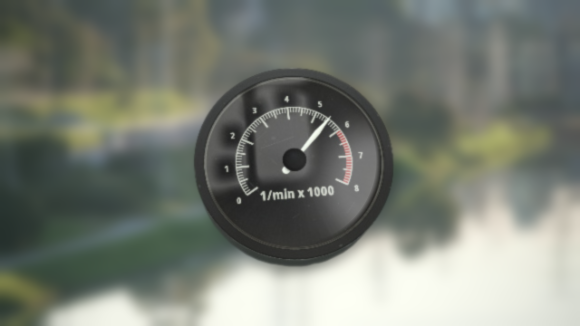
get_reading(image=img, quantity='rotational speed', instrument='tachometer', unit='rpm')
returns 5500 rpm
